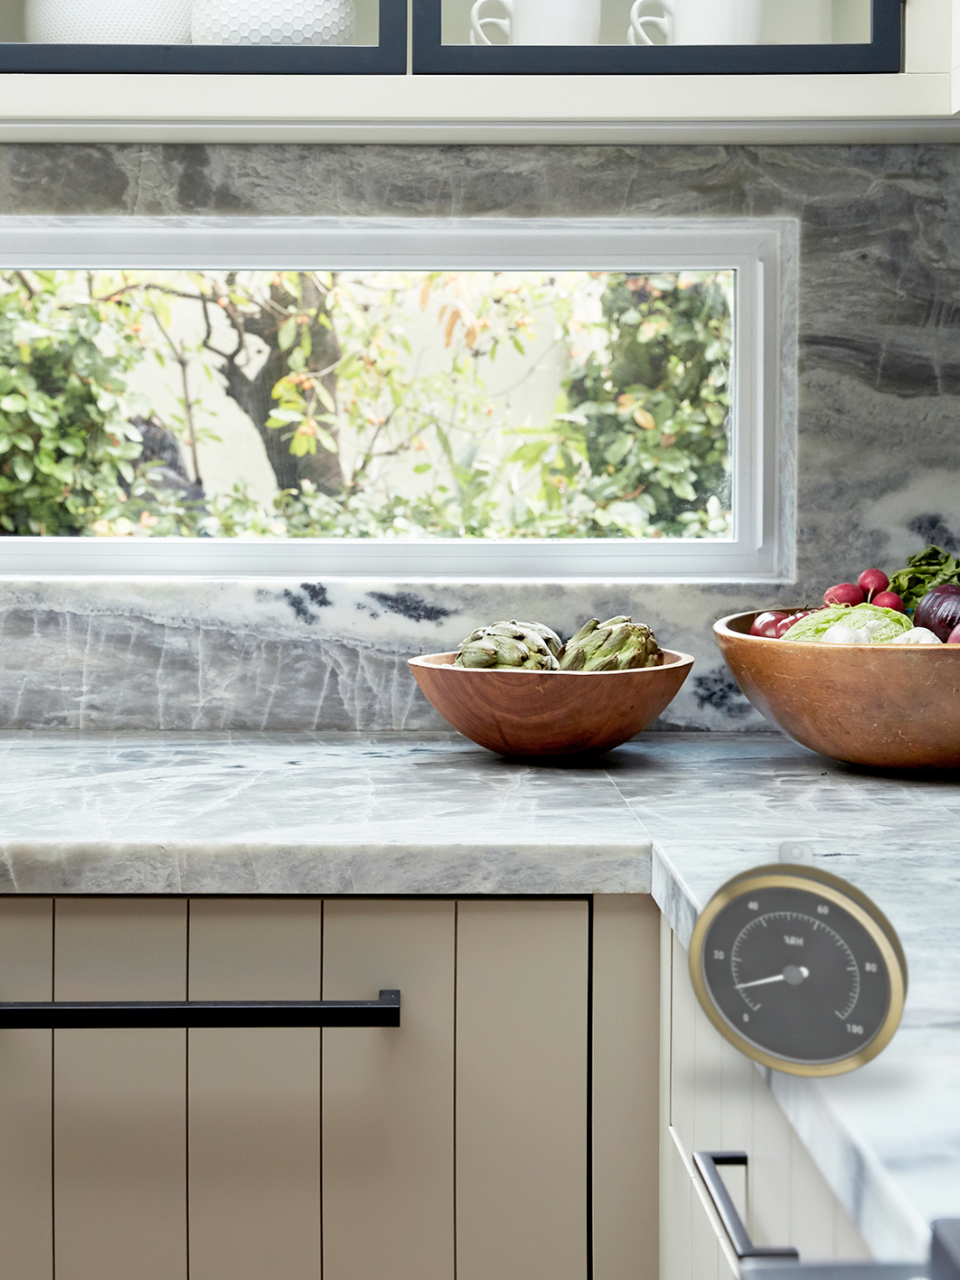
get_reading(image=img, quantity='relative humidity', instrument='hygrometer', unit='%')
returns 10 %
